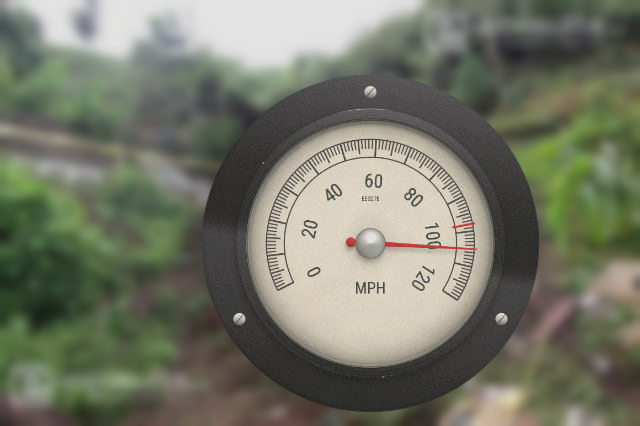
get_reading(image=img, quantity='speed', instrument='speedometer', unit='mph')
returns 105 mph
